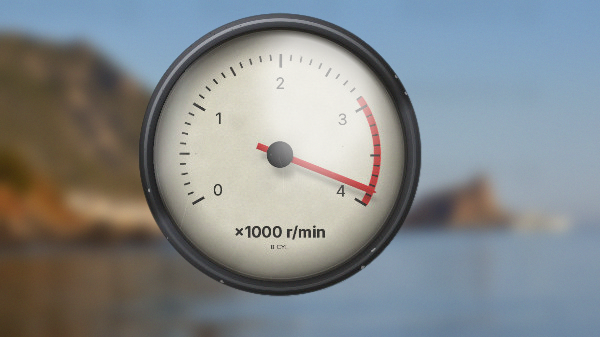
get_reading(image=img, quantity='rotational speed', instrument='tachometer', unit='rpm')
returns 3850 rpm
